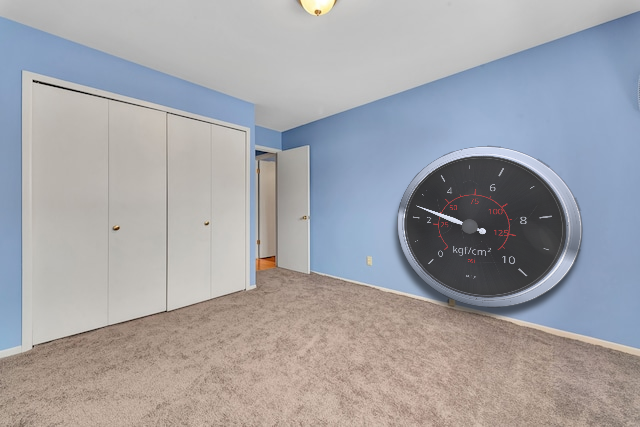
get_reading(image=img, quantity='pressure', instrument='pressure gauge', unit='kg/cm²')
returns 2.5 kg/cm²
